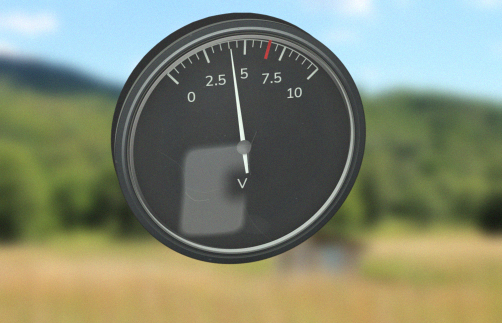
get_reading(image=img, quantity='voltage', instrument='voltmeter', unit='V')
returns 4 V
